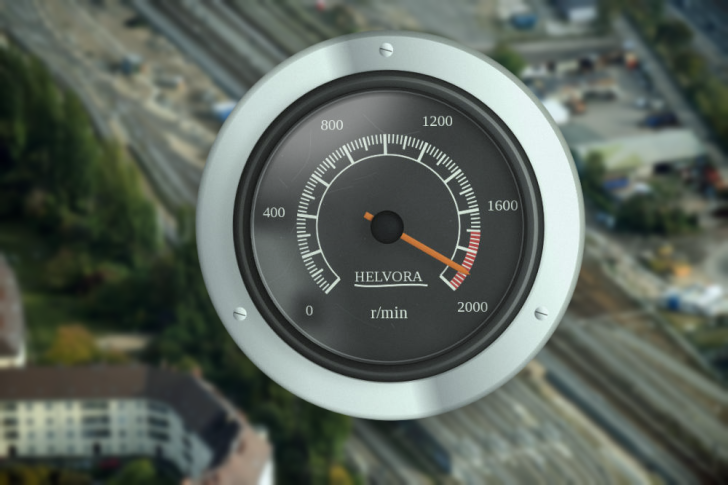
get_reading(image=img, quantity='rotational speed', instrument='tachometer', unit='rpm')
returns 1900 rpm
